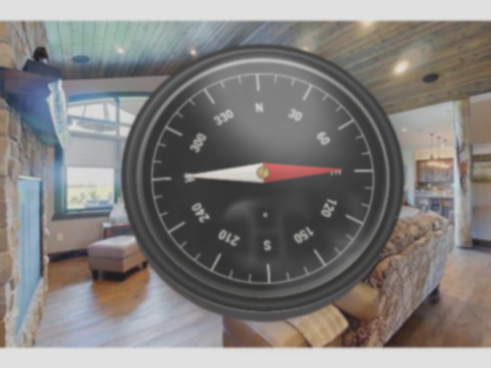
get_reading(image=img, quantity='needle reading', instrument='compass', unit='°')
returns 90 °
